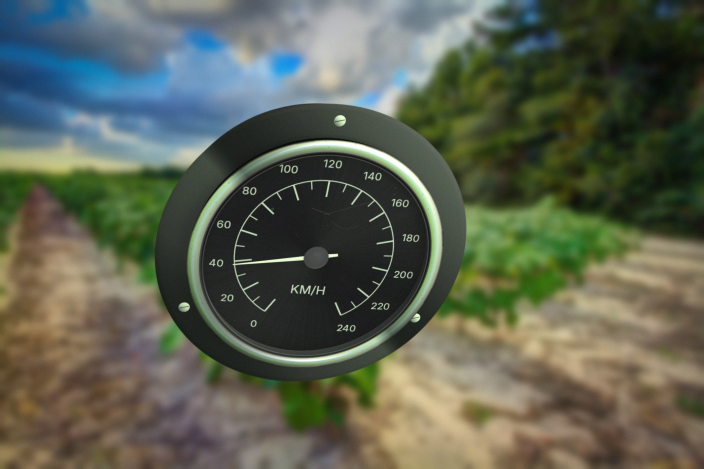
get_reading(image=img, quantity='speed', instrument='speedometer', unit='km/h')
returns 40 km/h
